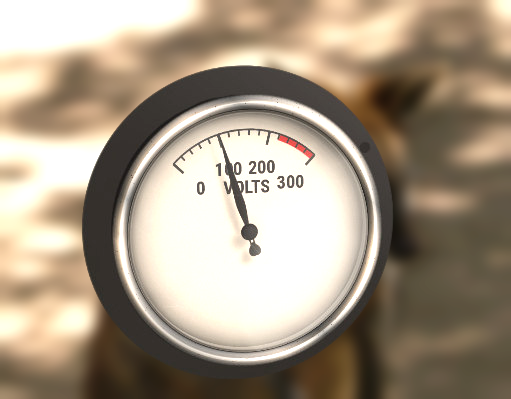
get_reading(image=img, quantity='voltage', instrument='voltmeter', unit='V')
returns 100 V
